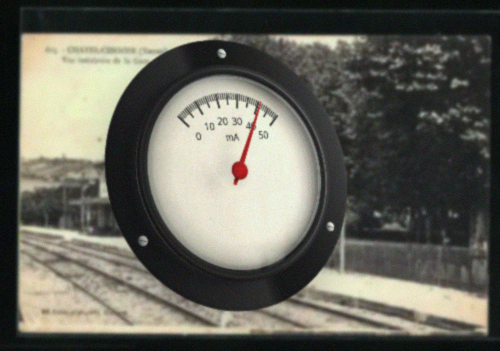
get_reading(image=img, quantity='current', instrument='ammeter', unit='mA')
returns 40 mA
